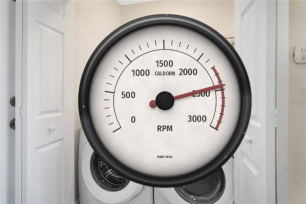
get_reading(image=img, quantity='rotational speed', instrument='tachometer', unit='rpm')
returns 2450 rpm
